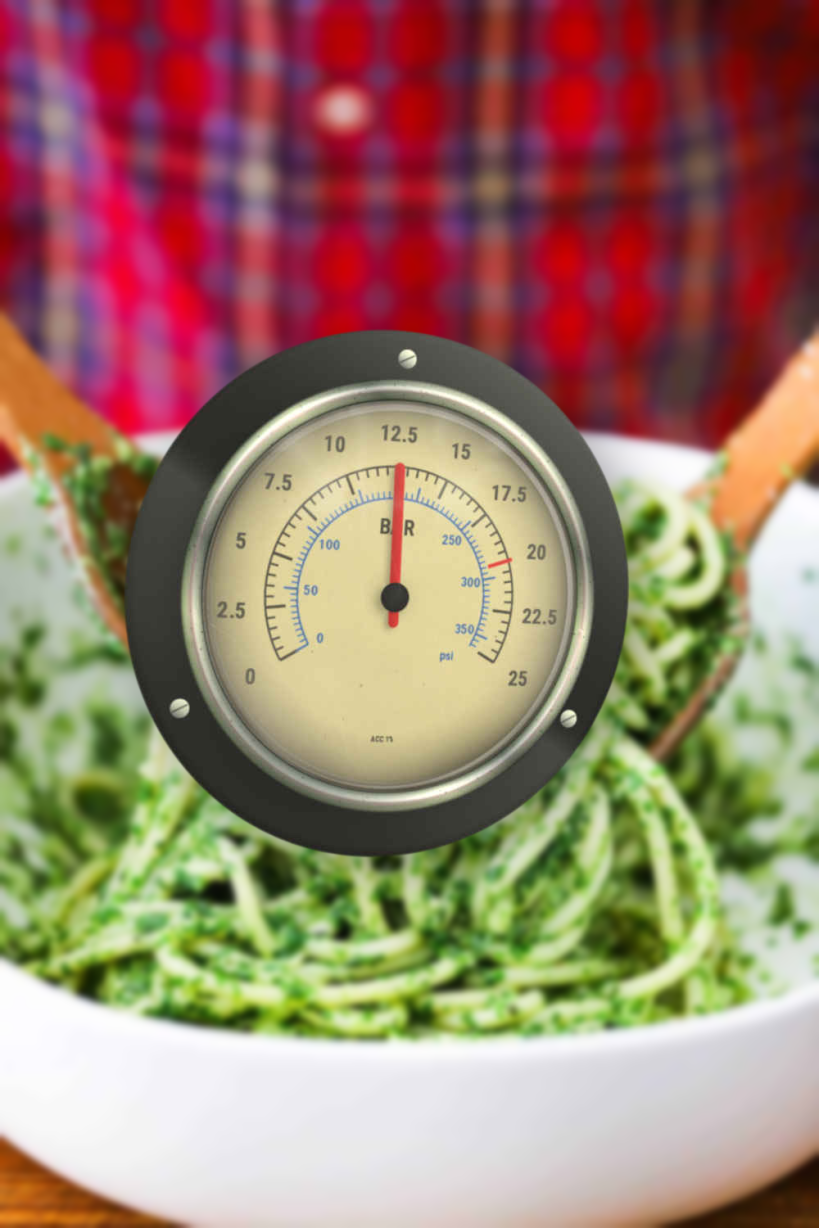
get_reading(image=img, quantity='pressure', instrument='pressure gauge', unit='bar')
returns 12.5 bar
